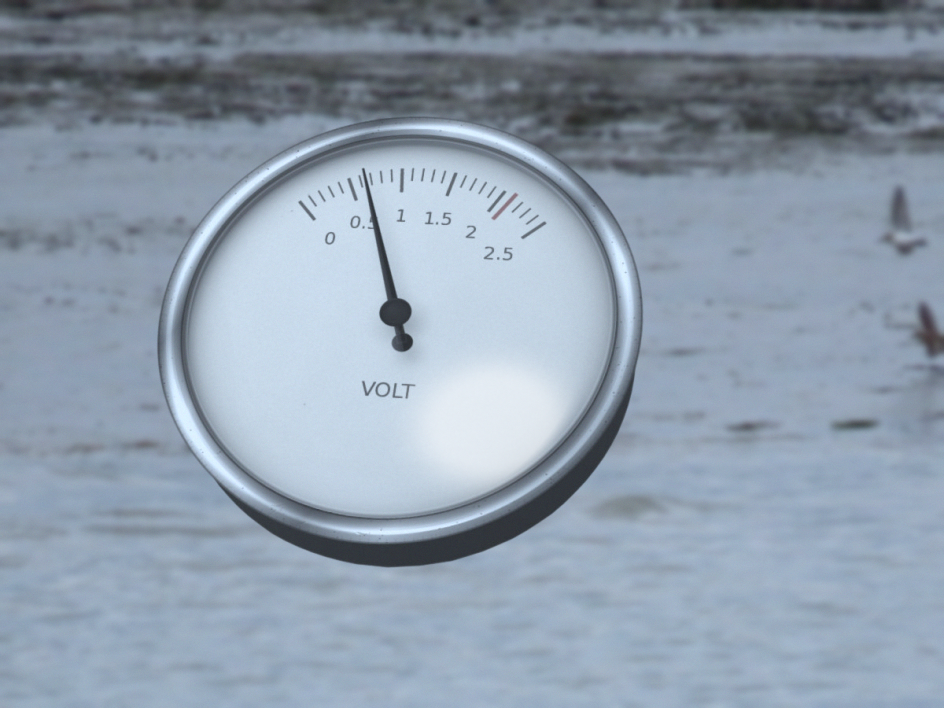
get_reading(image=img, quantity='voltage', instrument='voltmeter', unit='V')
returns 0.65 V
